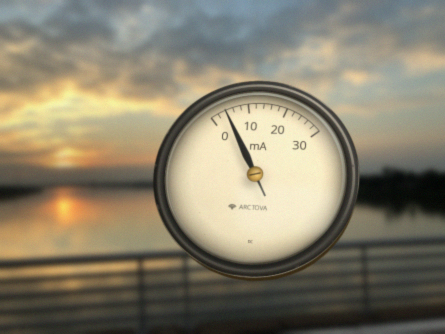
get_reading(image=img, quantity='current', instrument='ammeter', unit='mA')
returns 4 mA
